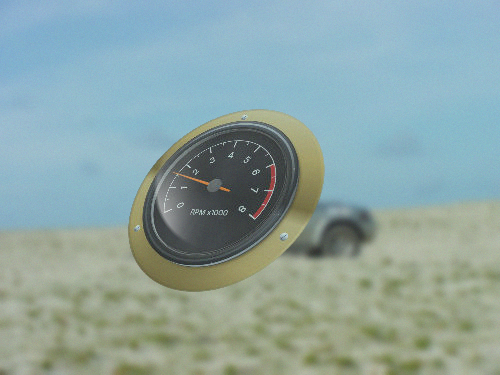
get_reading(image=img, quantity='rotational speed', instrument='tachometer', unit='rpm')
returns 1500 rpm
